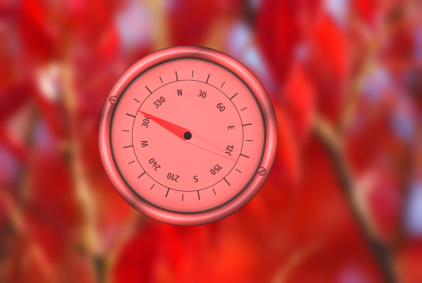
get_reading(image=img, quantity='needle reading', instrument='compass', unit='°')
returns 307.5 °
